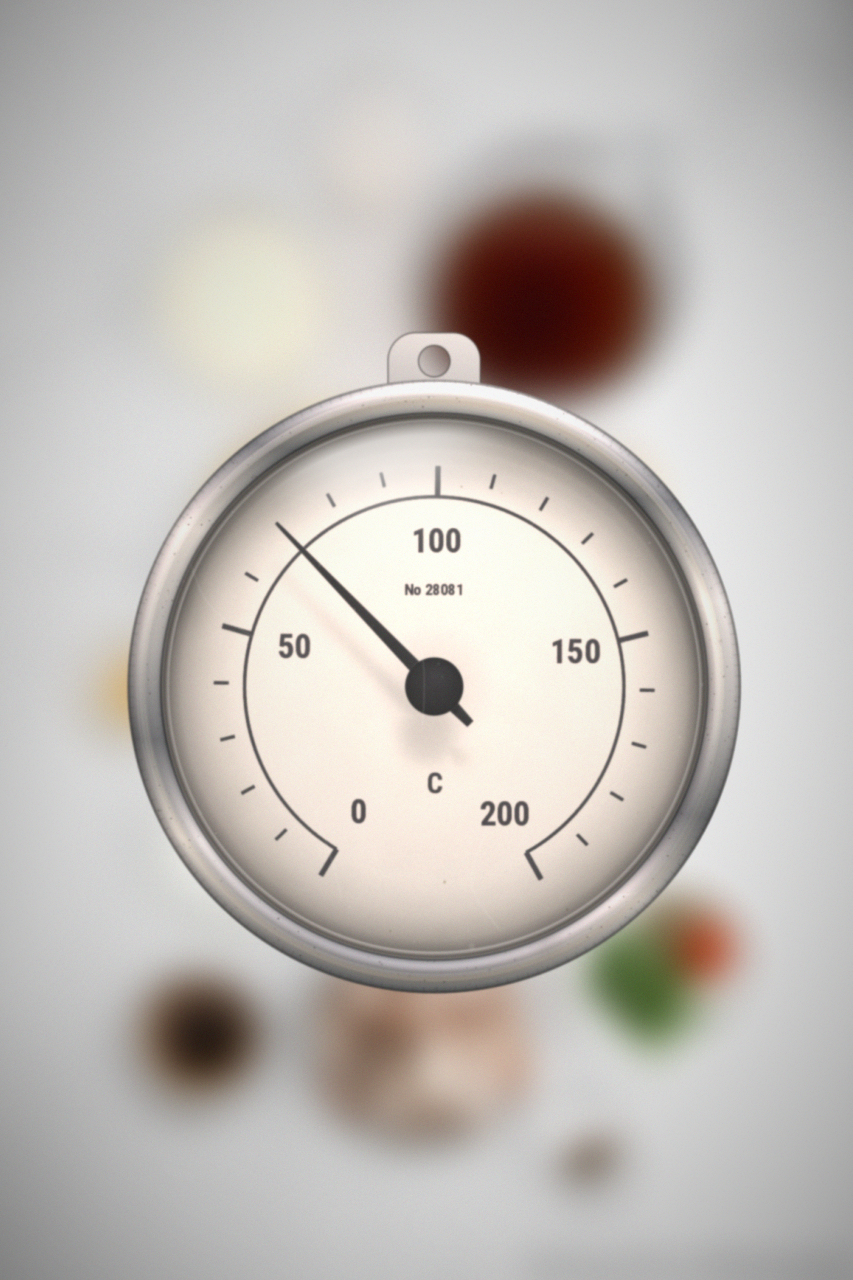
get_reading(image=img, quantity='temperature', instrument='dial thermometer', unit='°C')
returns 70 °C
